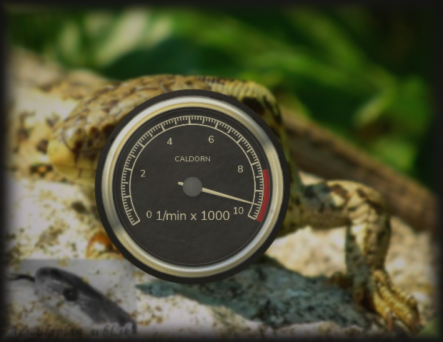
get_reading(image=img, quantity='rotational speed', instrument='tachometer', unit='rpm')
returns 9500 rpm
